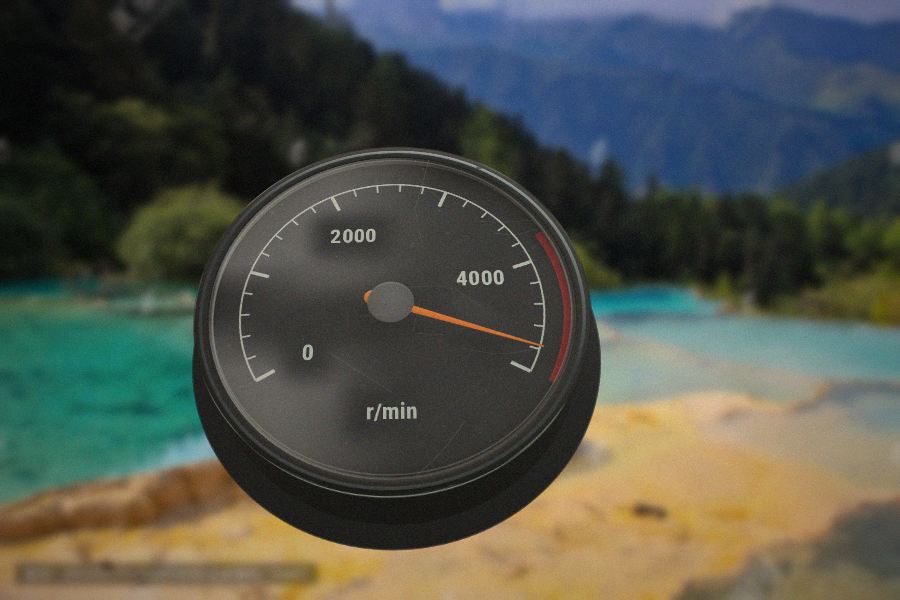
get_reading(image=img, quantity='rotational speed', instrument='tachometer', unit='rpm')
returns 4800 rpm
